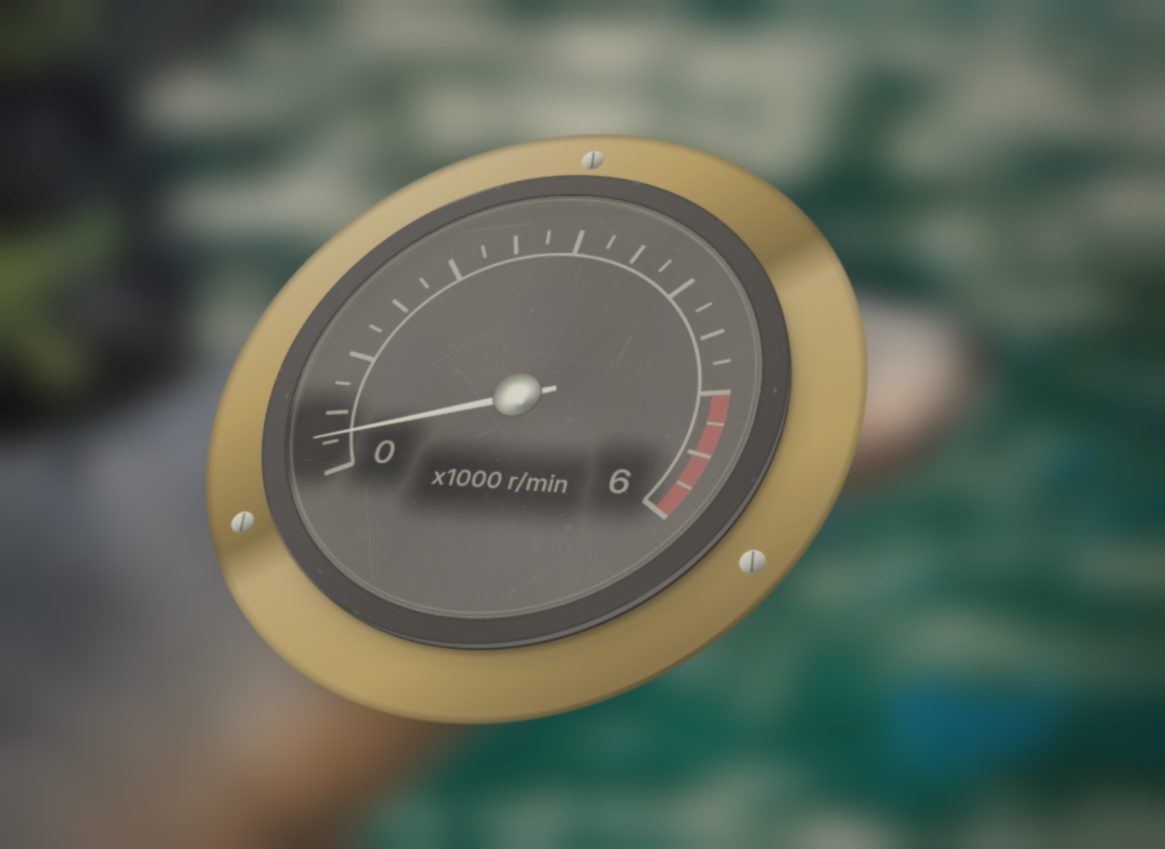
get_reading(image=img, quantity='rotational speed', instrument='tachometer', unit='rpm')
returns 250 rpm
